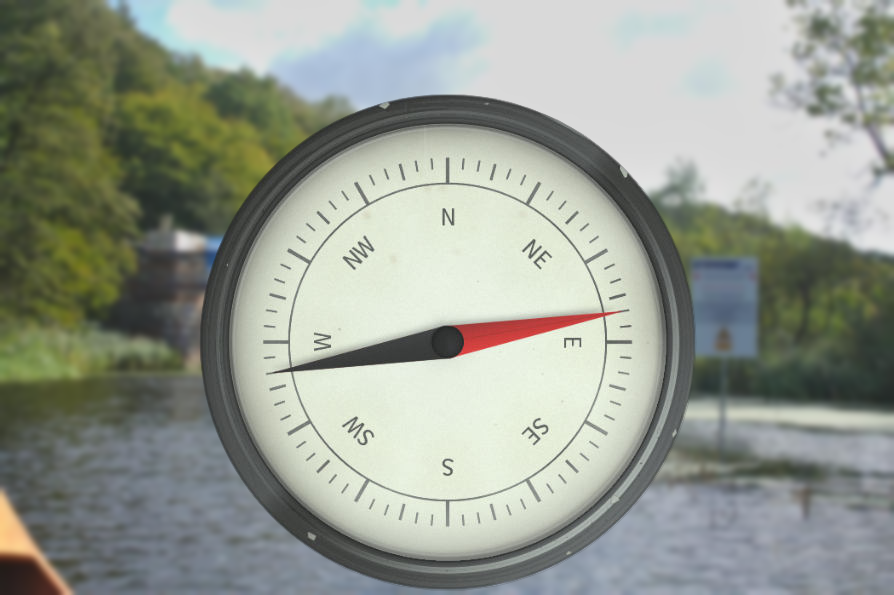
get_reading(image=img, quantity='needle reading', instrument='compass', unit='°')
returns 80 °
